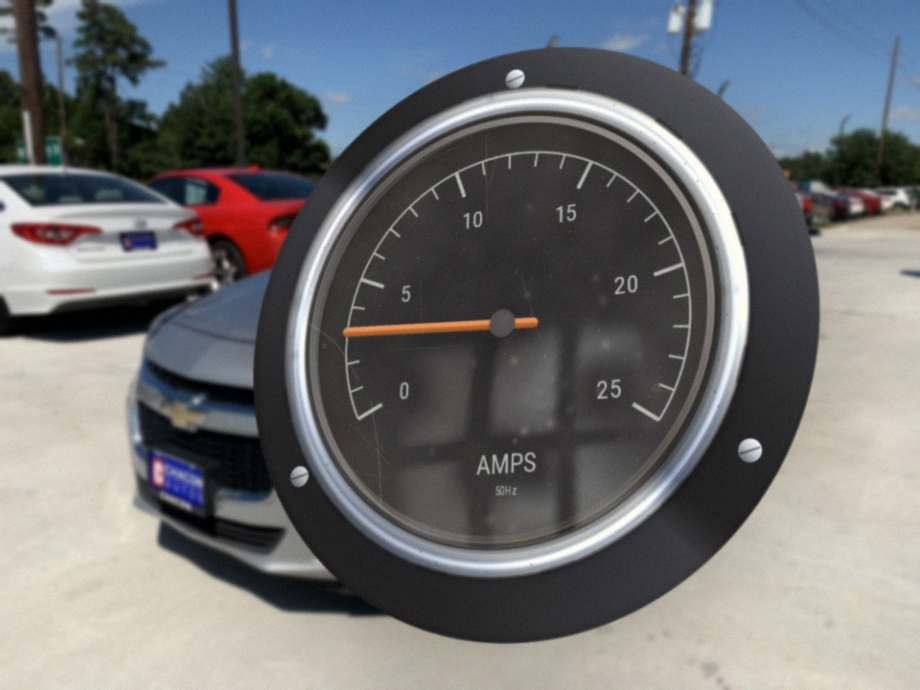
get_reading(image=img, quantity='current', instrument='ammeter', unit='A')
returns 3 A
